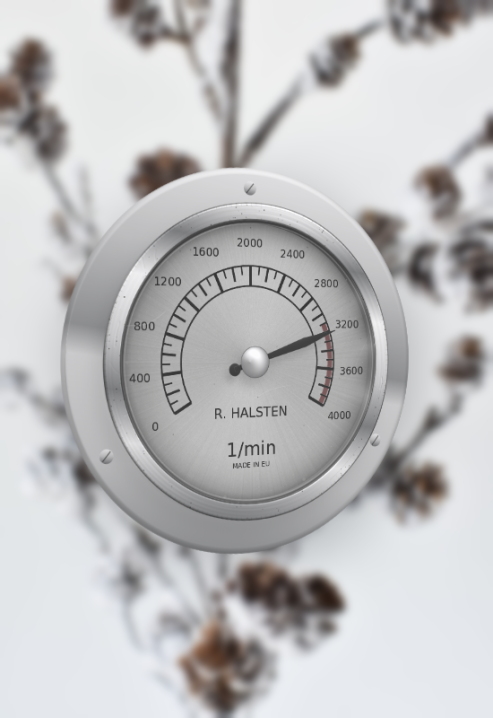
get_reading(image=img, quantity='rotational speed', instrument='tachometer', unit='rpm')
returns 3200 rpm
